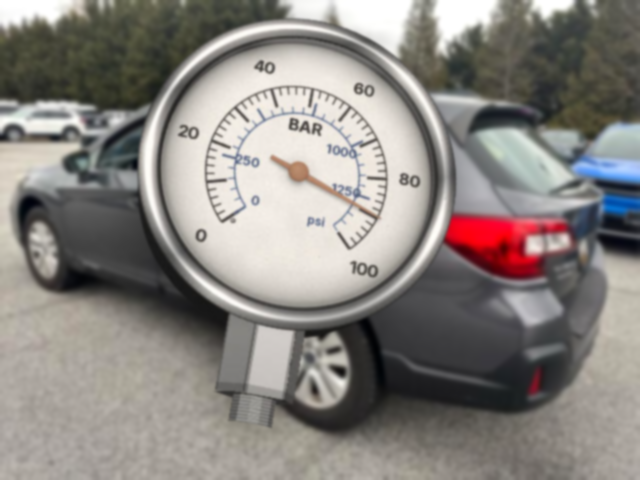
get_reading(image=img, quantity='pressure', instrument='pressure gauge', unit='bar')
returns 90 bar
